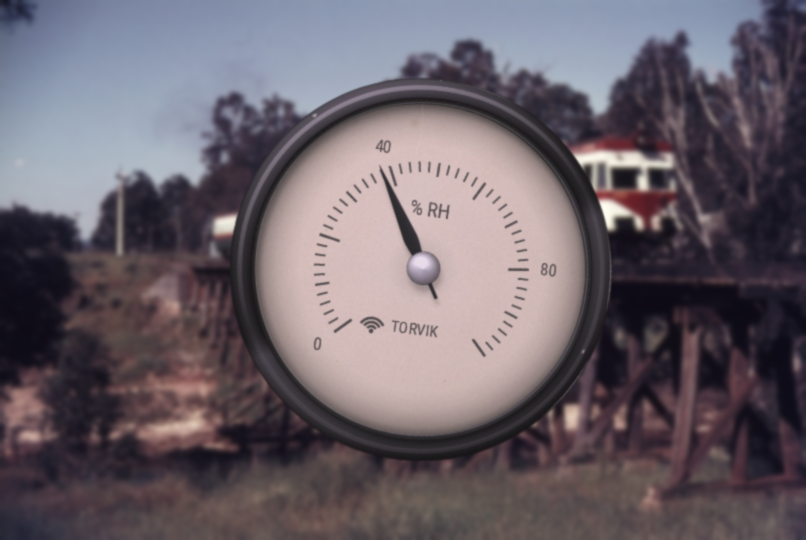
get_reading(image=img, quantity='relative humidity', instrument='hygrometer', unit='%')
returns 38 %
